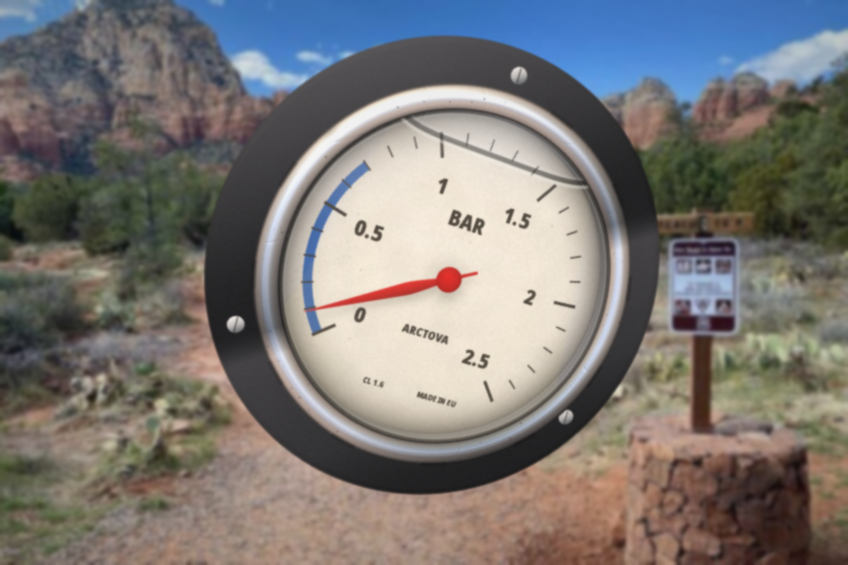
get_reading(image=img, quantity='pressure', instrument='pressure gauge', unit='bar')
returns 0.1 bar
